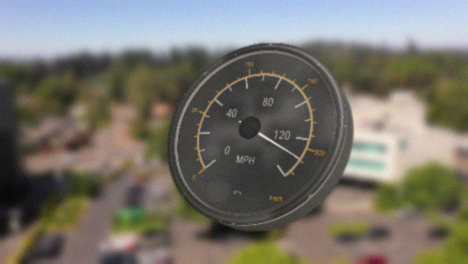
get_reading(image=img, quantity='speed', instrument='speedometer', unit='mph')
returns 130 mph
